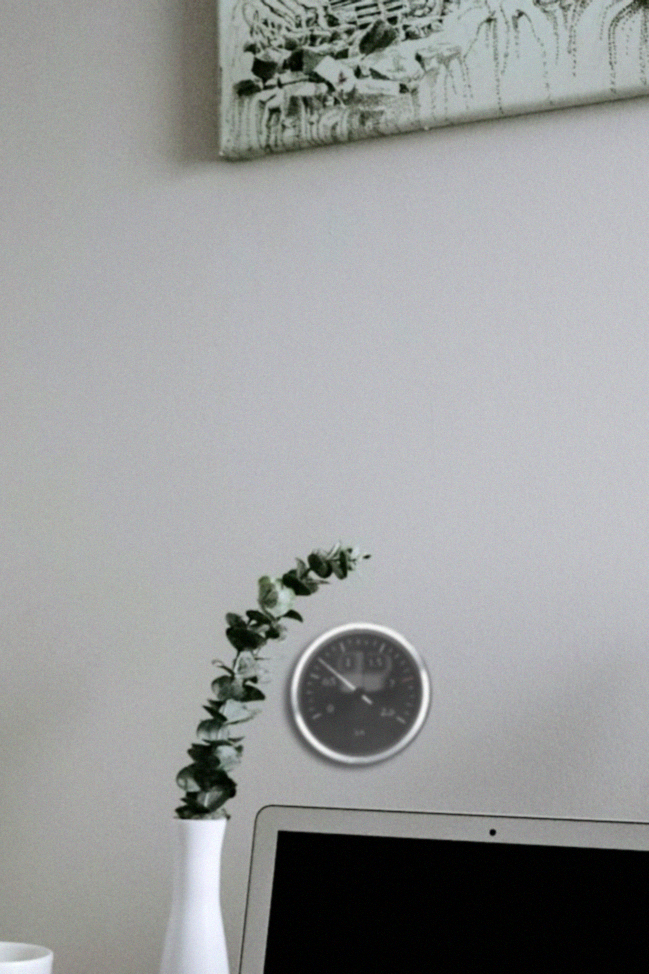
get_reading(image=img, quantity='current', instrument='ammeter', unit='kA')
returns 0.7 kA
